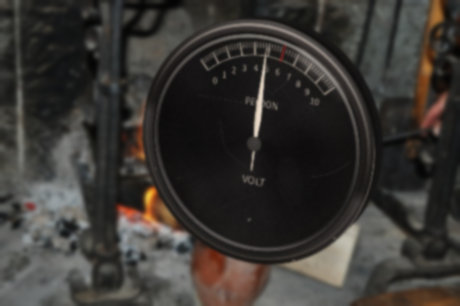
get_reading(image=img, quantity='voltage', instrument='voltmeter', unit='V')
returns 5 V
